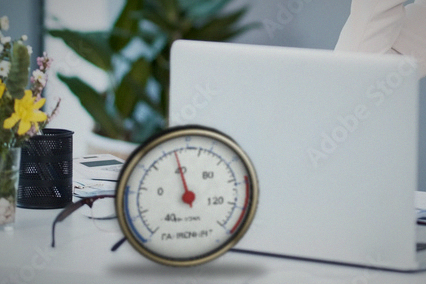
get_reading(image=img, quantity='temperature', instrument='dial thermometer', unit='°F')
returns 40 °F
